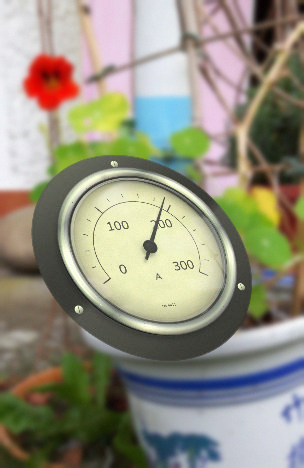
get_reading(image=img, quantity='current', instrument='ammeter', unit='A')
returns 190 A
